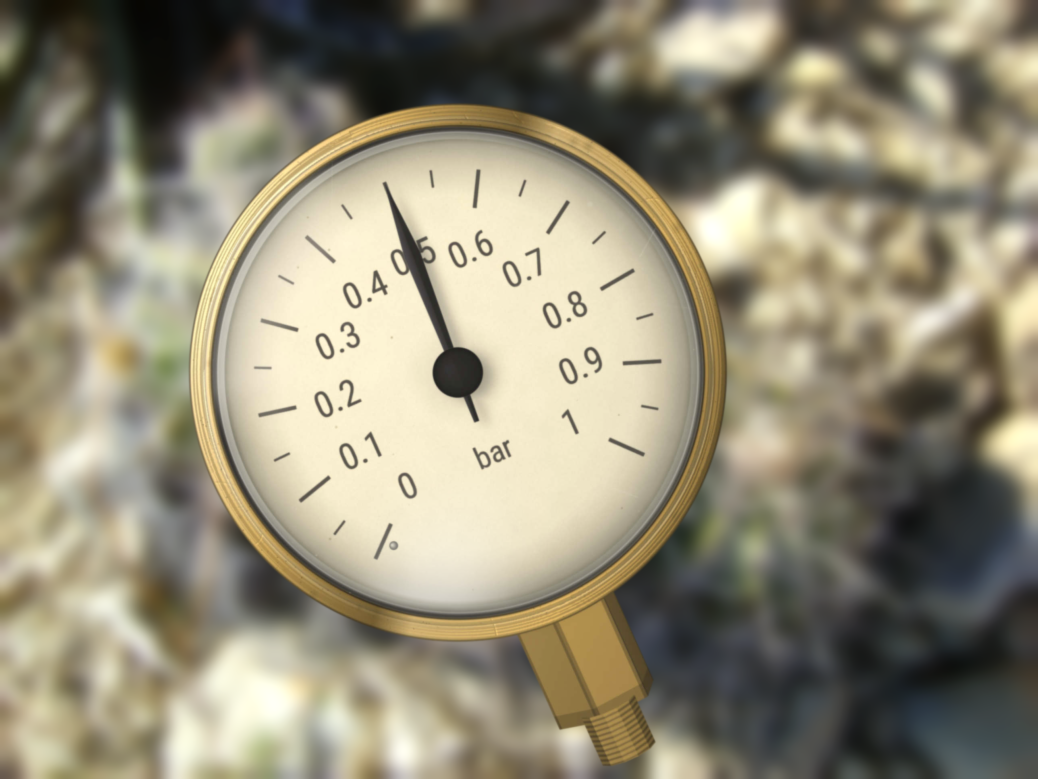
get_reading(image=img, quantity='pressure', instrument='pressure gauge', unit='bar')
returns 0.5 bar
